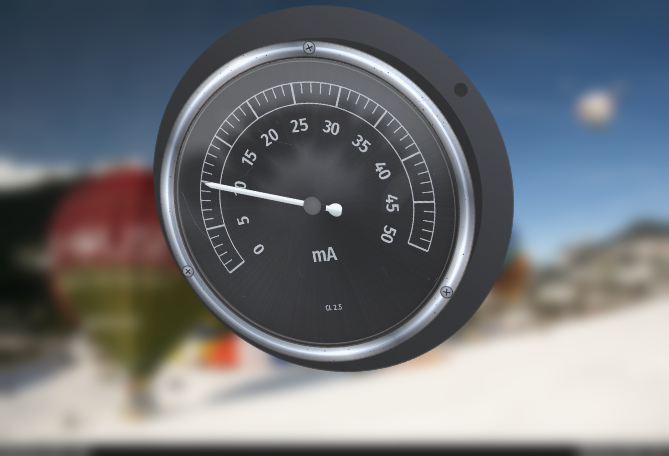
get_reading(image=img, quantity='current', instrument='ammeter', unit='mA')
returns 10 mA
